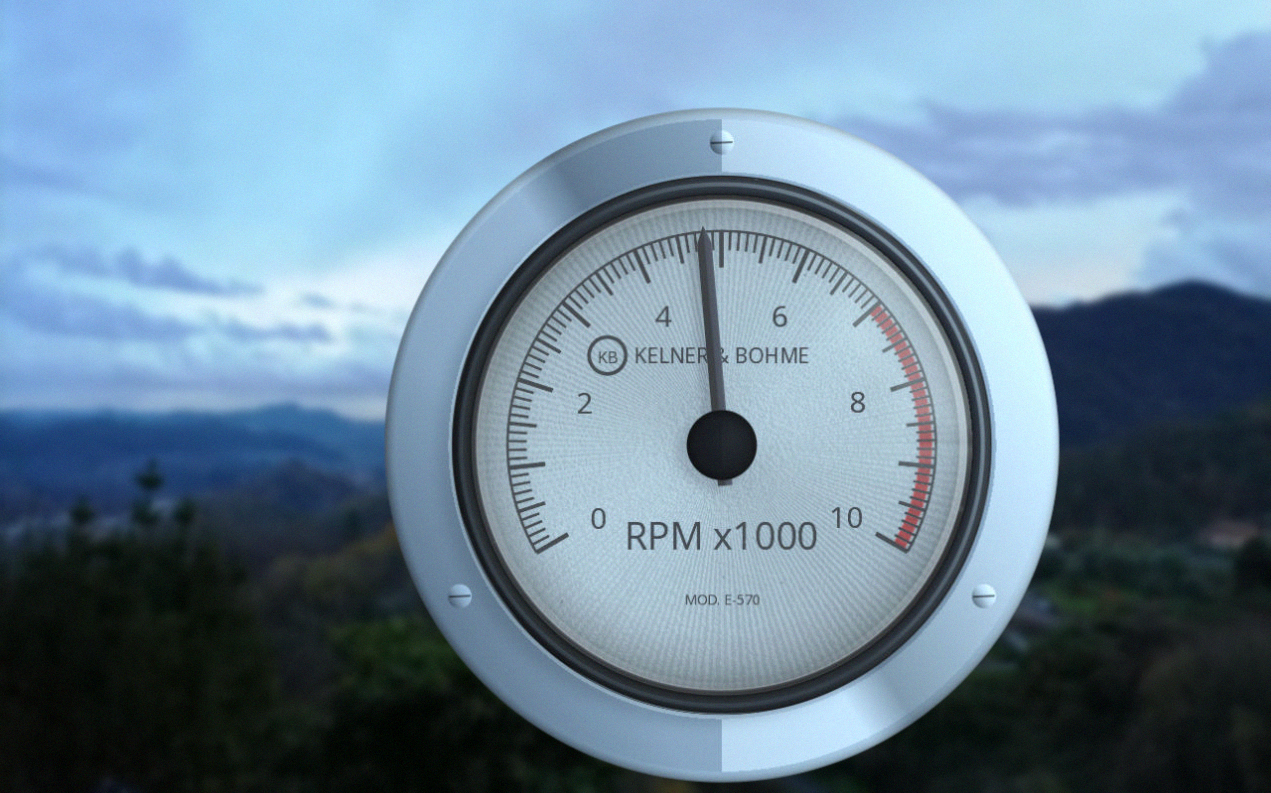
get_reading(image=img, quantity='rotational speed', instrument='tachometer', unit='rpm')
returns 4800 rpm
